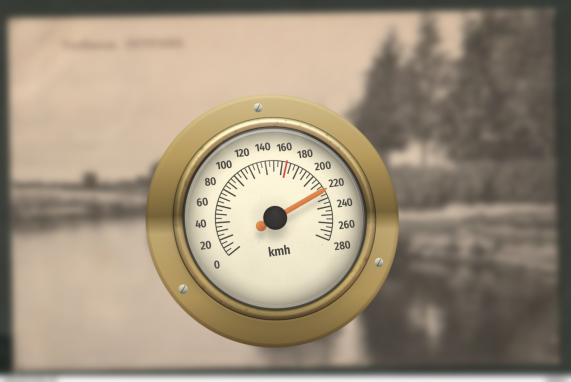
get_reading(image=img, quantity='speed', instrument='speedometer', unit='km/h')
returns 220 km/h
